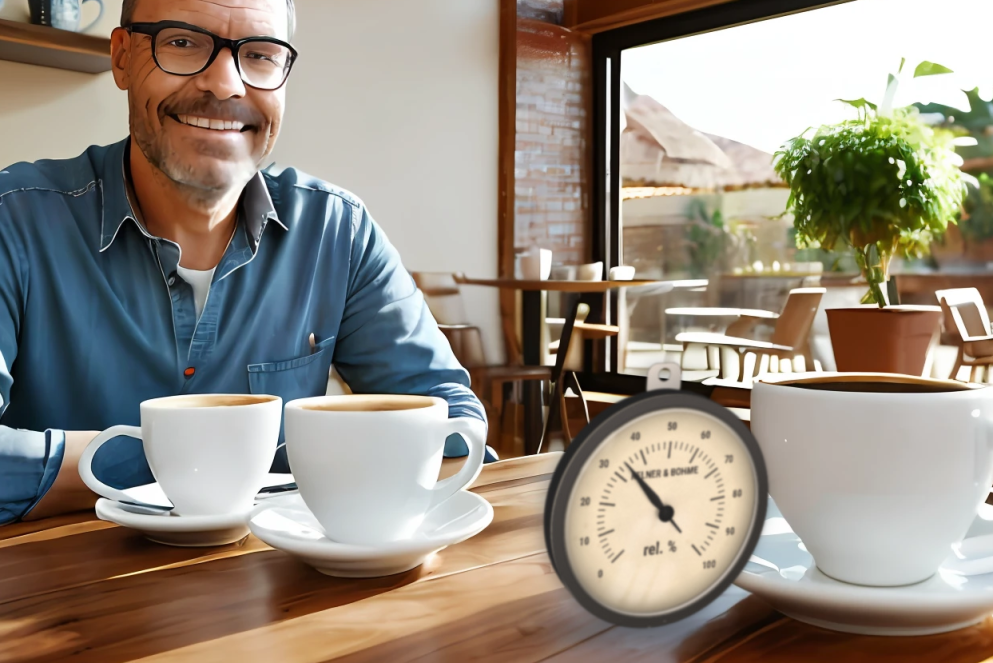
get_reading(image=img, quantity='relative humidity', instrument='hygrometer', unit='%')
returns 34 %
